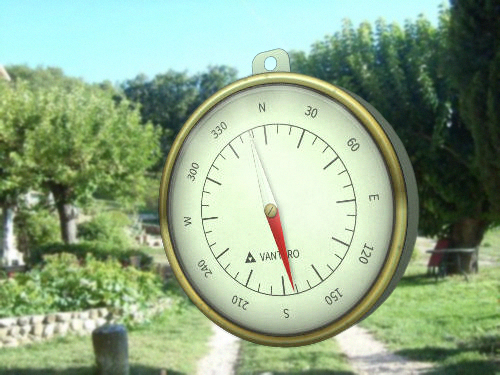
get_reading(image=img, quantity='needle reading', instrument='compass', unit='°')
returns 170 °
